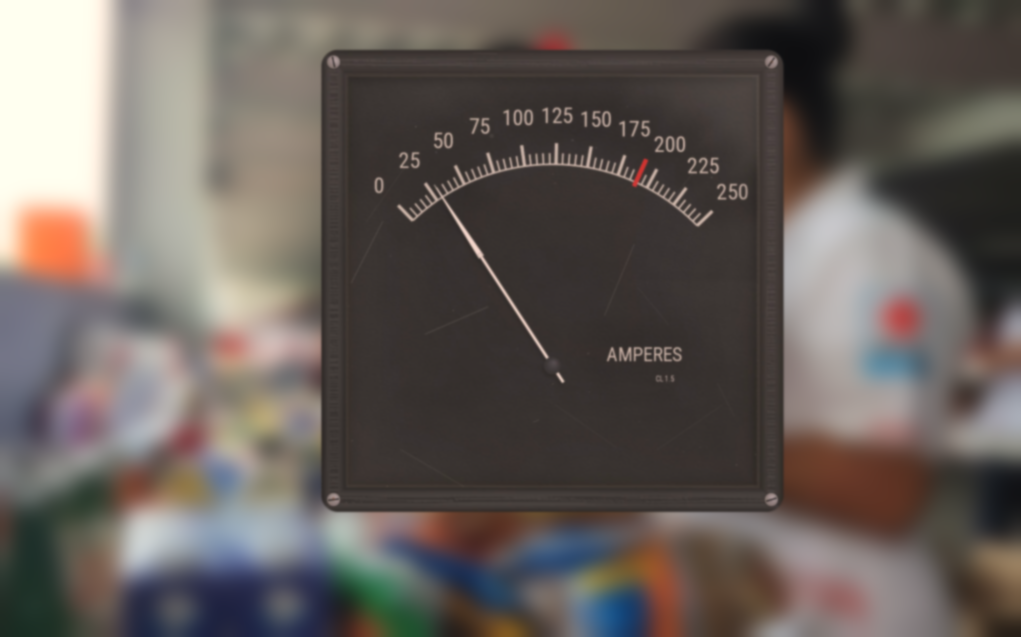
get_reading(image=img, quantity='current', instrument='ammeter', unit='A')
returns 30 A
